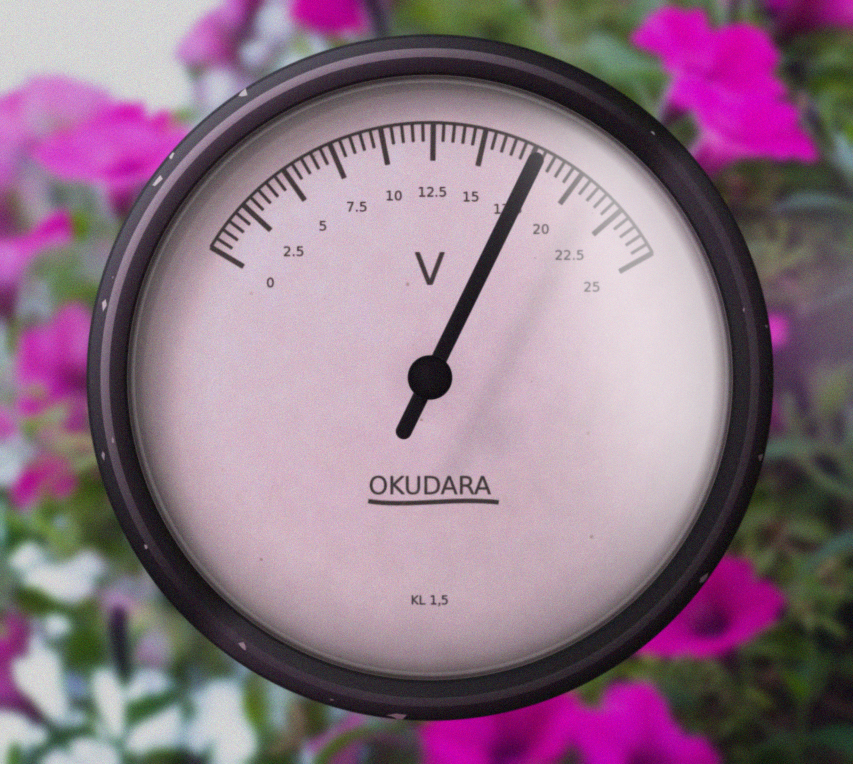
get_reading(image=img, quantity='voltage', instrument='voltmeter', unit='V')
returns 17.75 V
